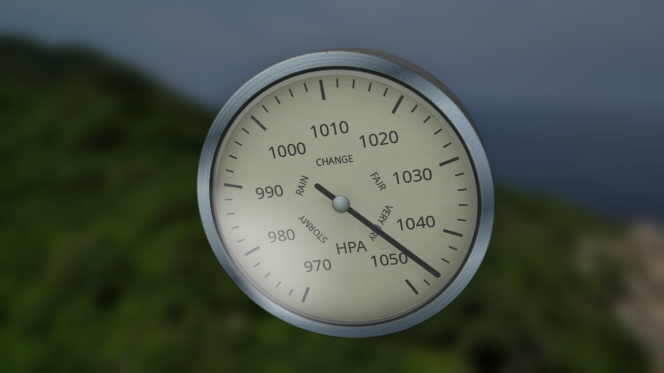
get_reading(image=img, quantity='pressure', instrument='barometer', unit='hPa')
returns 1046 hPa
